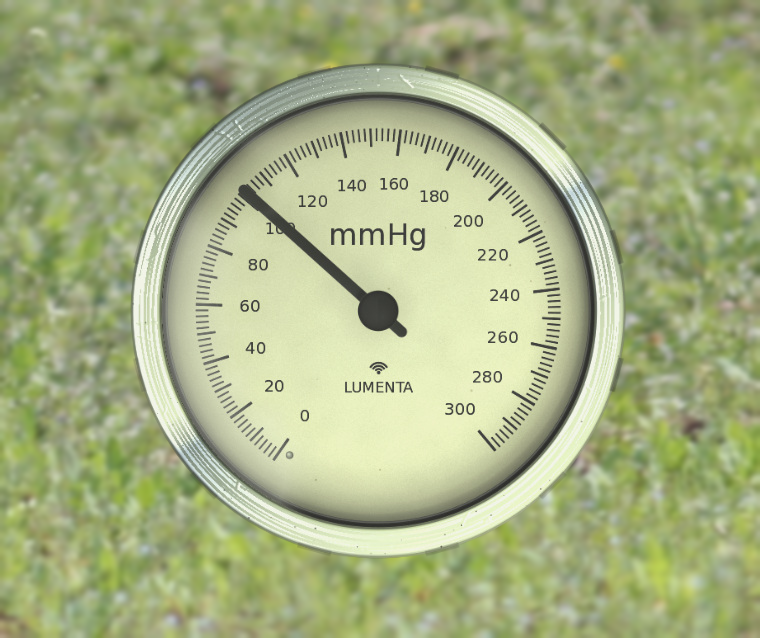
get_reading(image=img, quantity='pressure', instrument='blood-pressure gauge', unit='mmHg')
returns 102 mmHg
